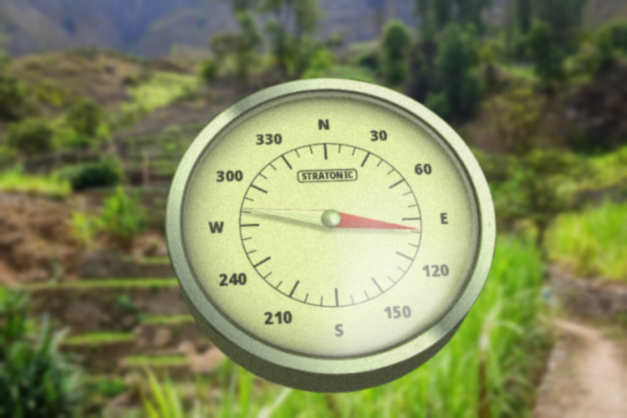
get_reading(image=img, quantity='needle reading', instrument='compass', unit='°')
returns 100 °
